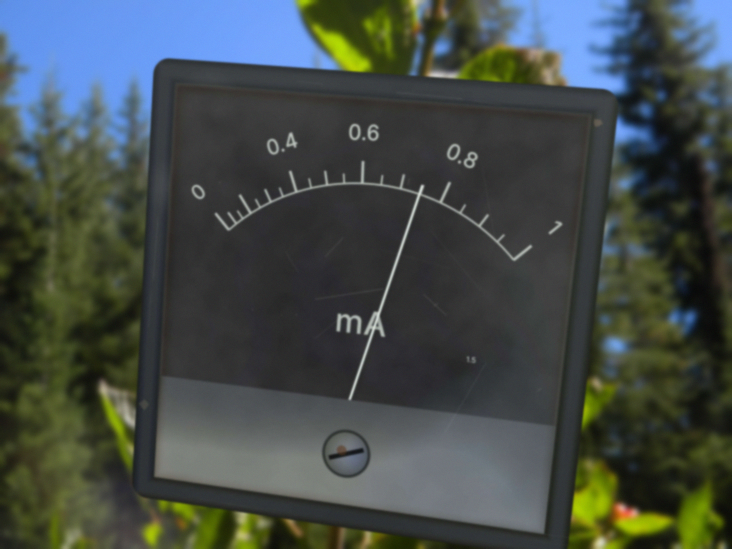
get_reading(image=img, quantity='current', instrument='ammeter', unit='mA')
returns 0.75 mA
